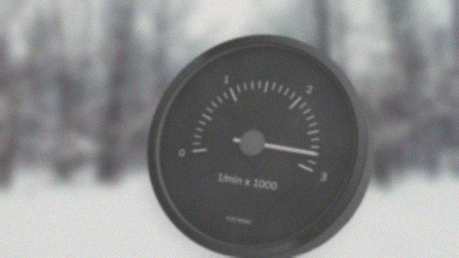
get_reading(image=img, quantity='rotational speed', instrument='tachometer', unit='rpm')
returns 2800 rpm
